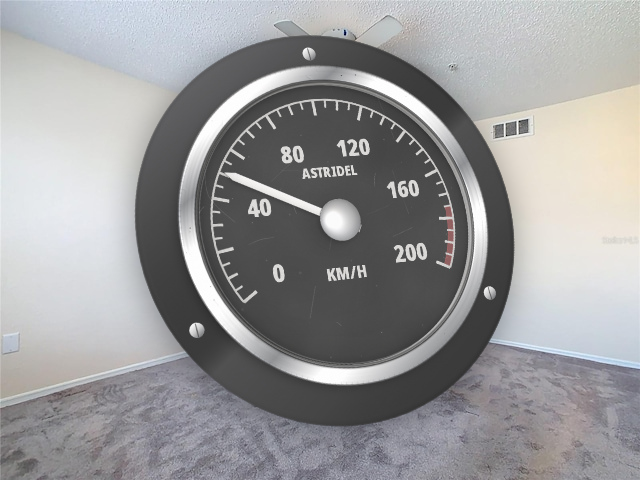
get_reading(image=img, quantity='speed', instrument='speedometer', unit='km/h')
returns 50 km/h
